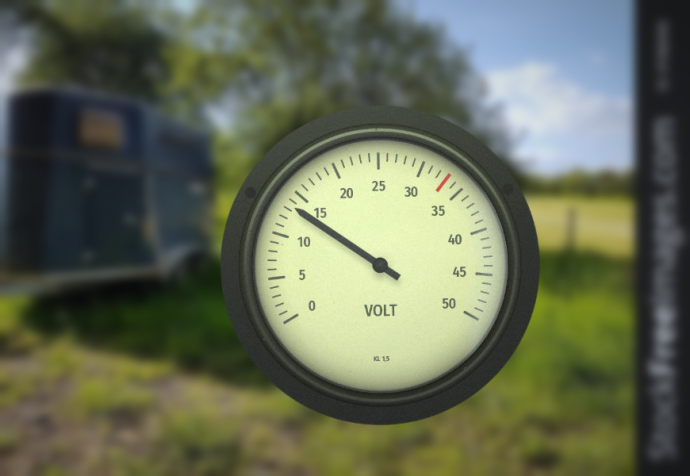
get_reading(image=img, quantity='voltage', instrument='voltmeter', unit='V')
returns 13.5 V
